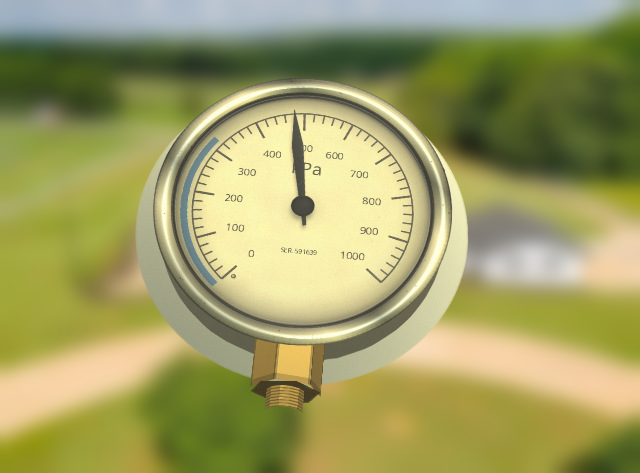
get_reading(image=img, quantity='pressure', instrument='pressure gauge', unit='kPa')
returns 480 kPa
